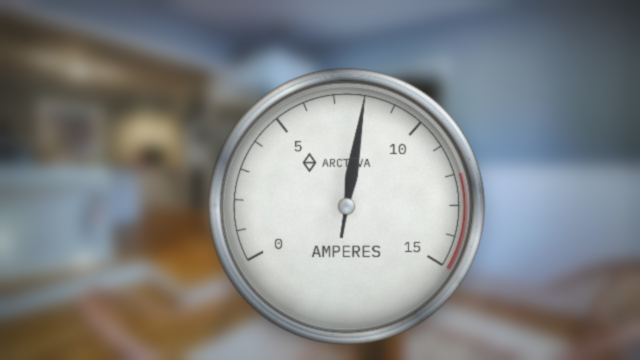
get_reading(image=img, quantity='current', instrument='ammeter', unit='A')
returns 8 A
